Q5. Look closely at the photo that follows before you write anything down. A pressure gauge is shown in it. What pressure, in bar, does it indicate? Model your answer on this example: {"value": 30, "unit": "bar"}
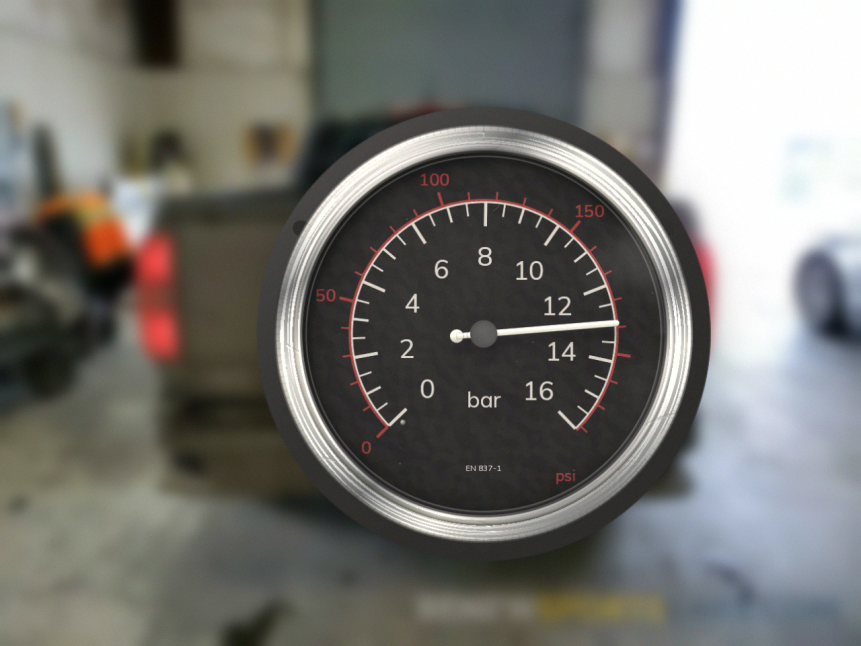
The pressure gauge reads {"value": 13, "unit": "bar"}
